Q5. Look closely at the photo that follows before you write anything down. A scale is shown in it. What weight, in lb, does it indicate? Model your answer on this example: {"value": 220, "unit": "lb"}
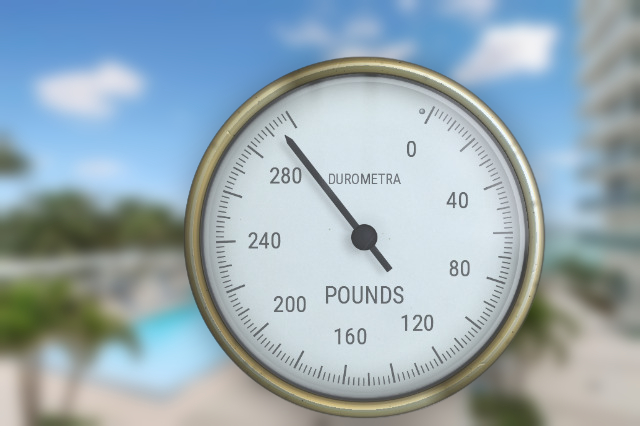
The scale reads {"value": 294, "unit": "lb"}
